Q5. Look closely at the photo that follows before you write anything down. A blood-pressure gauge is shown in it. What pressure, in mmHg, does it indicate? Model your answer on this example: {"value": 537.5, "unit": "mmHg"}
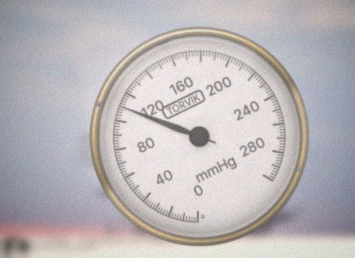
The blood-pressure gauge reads {"value": 110, "unit": "mmHg"}
